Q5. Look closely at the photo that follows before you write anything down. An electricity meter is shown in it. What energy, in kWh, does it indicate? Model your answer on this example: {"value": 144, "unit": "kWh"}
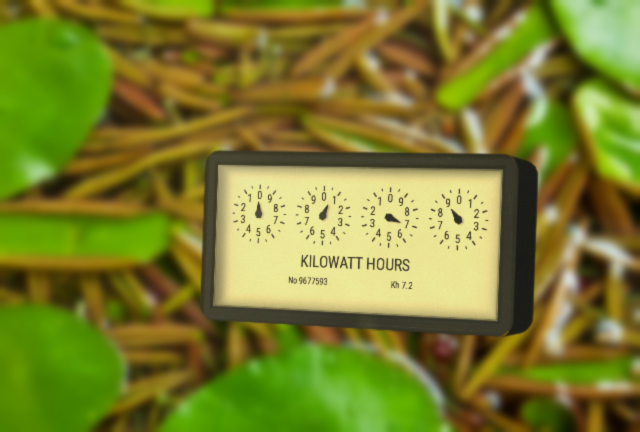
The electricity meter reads {"value": 69, "unit": "kWh"}
